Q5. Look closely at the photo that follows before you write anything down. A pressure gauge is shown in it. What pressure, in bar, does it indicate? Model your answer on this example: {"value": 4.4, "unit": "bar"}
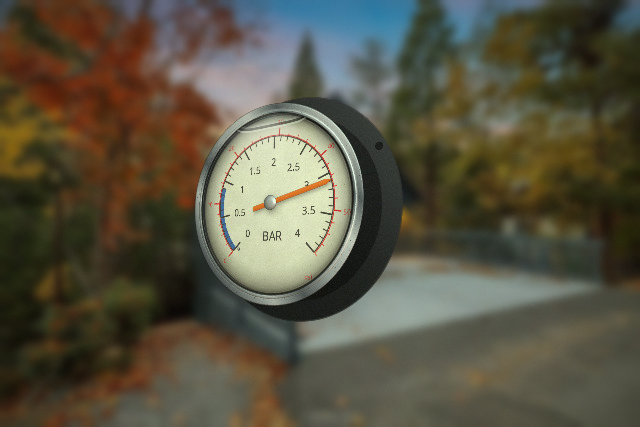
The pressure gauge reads {"value": 3.1, "unit": "bar"}
